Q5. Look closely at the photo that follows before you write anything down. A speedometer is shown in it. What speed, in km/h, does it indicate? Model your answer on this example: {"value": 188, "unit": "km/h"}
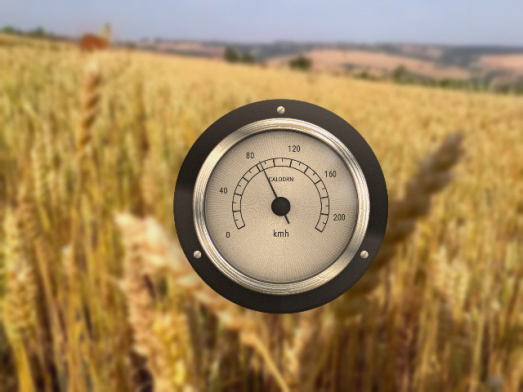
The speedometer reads {"value": 85, "unit": "km/h"}
